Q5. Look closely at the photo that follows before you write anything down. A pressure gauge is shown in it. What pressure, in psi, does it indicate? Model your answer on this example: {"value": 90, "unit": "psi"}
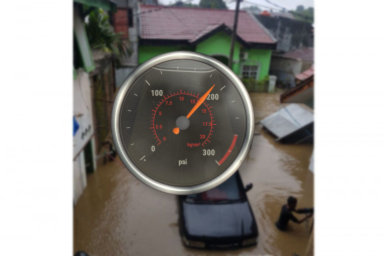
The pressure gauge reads {"value": 190, "unit": "psi"}
